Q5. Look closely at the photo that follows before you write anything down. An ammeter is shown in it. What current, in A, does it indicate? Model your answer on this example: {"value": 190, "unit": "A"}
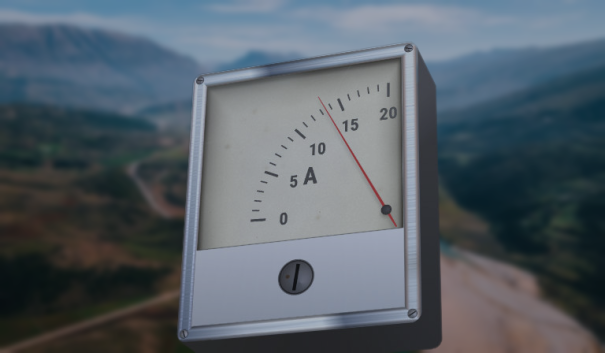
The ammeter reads {"value": 13.5, "unit": "A"}
